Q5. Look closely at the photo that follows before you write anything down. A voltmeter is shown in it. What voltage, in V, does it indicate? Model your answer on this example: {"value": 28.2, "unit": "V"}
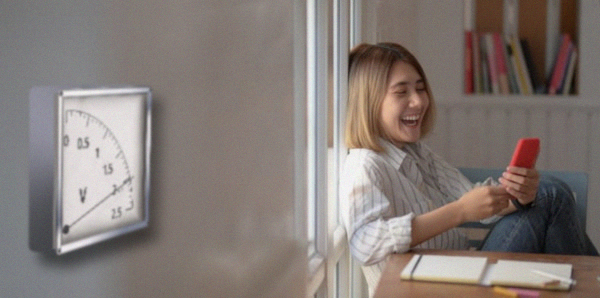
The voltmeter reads {"value": 2, "unit": "V"}
